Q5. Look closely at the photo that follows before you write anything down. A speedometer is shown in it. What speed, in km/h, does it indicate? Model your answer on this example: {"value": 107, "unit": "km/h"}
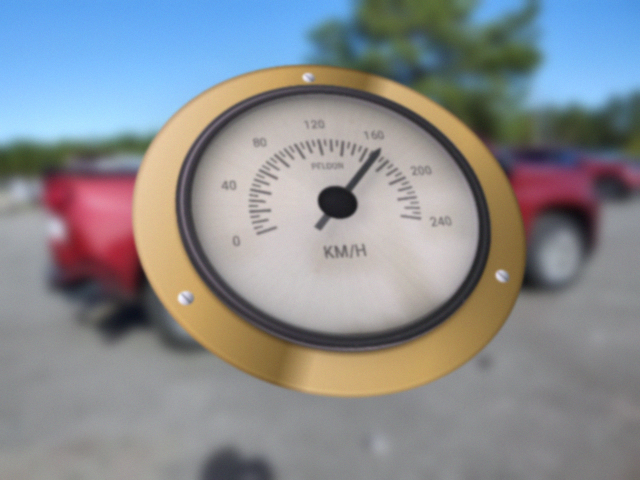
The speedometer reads {"value": 170, "unit": "km/h"}
